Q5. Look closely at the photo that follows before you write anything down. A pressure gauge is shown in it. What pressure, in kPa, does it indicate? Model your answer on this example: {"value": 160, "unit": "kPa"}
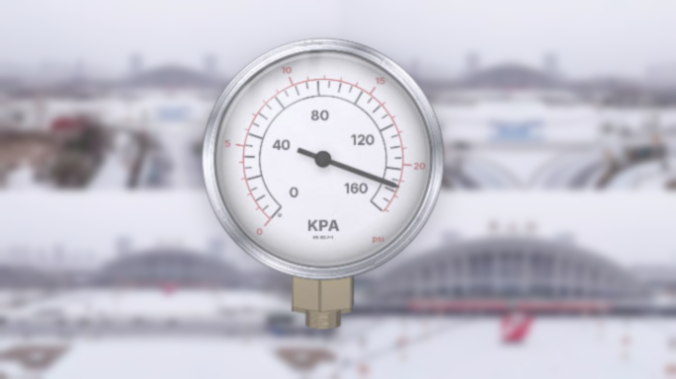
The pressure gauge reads {"value": 147.5, "unit": "kPa"}
